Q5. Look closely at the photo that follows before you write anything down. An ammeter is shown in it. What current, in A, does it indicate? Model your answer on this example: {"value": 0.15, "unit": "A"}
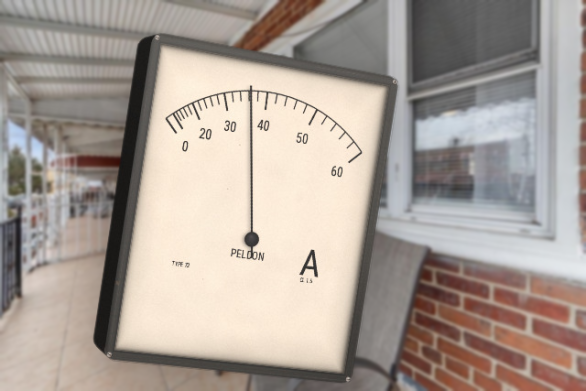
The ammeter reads {"value": 36, "unit": "A"}
